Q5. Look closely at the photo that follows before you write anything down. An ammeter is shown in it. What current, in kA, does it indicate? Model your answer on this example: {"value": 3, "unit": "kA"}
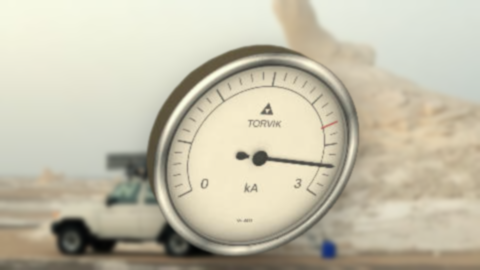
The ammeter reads {"value": 2.7, "unit": "kA"}
